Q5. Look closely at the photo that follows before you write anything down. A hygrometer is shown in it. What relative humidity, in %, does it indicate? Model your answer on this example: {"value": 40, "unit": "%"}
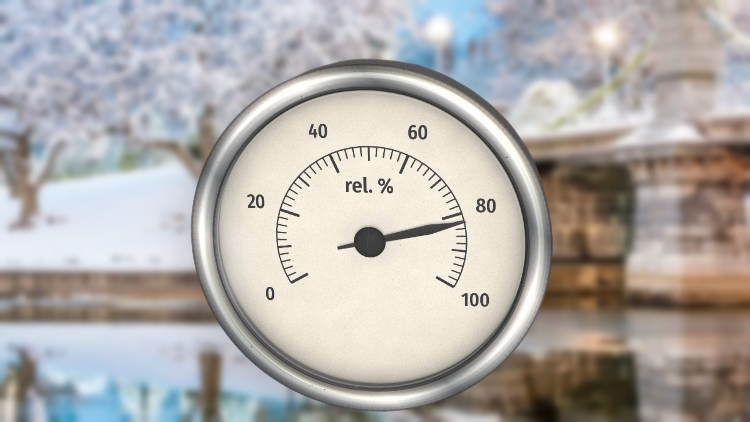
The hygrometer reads {"value": 82, "unit": "%"}
